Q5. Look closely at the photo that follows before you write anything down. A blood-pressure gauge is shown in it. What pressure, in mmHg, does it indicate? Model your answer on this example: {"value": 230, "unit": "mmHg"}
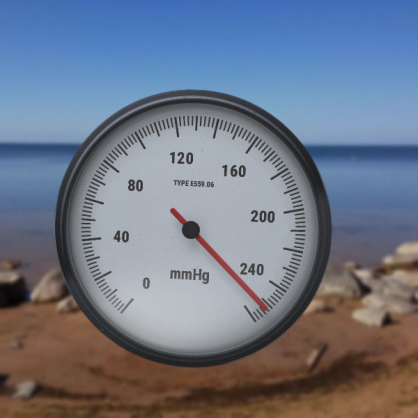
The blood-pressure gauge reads {"value": 252, "unit": "mmHg"}
